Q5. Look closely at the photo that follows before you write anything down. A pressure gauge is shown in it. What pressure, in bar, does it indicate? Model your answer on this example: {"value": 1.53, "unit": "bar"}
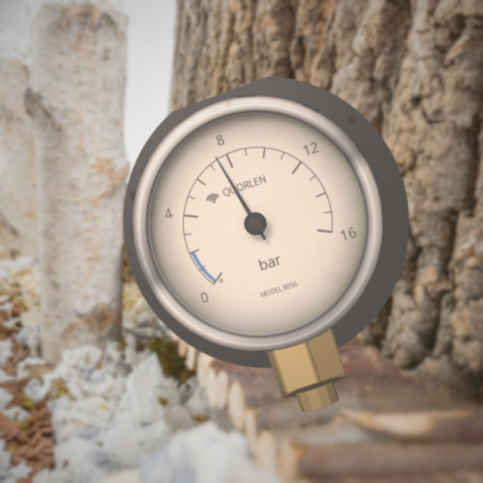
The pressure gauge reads {"value": 7.5, "unit": "bar"}
